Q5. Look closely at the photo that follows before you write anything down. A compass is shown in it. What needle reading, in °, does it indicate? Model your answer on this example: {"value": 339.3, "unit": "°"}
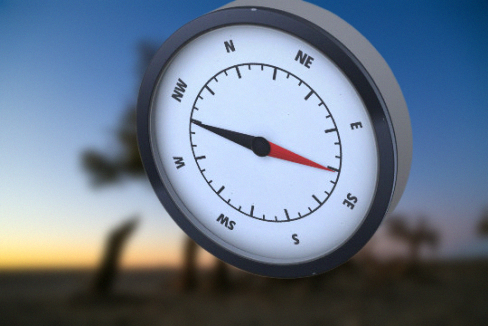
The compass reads {"value": 120, "unit": "°"}
